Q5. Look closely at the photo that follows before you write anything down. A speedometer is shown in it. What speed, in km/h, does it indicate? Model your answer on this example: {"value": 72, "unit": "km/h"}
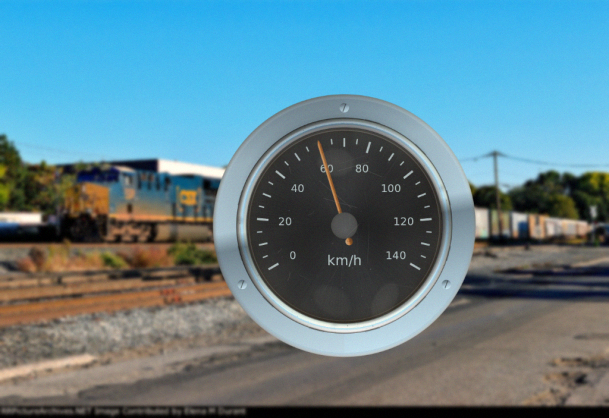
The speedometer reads {"value": 60, "unit": "km/h"}
